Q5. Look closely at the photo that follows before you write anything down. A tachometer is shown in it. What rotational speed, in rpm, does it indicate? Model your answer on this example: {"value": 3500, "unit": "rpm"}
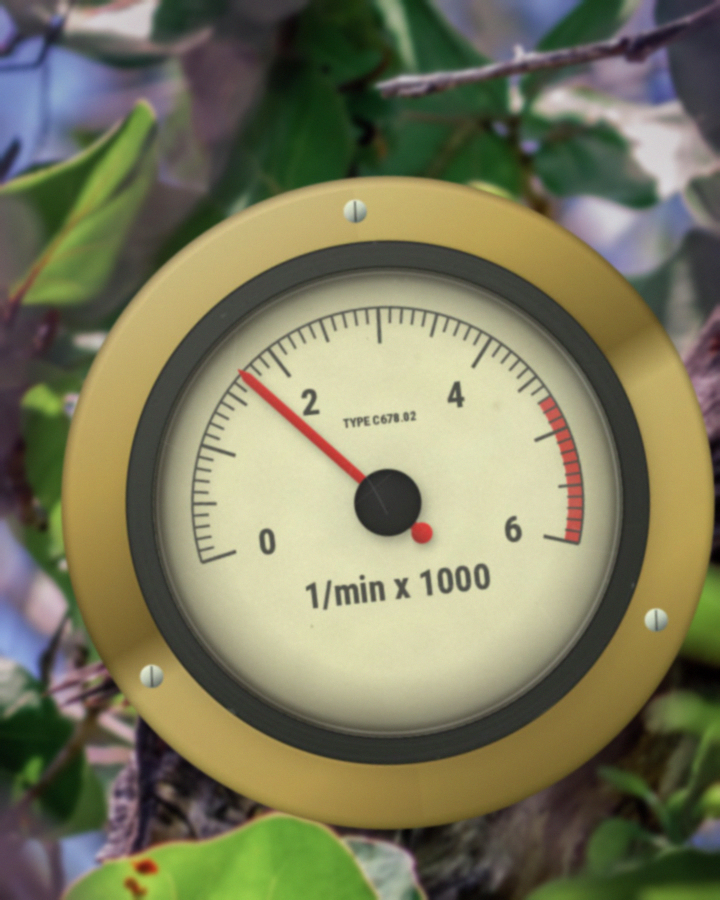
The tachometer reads {"value": 1700, "unit": "rpm"}
